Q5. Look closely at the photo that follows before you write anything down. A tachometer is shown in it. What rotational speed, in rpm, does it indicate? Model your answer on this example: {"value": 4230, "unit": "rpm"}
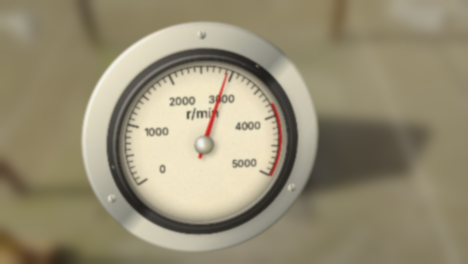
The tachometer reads {"value": 2900, "unit": "rpm"}
